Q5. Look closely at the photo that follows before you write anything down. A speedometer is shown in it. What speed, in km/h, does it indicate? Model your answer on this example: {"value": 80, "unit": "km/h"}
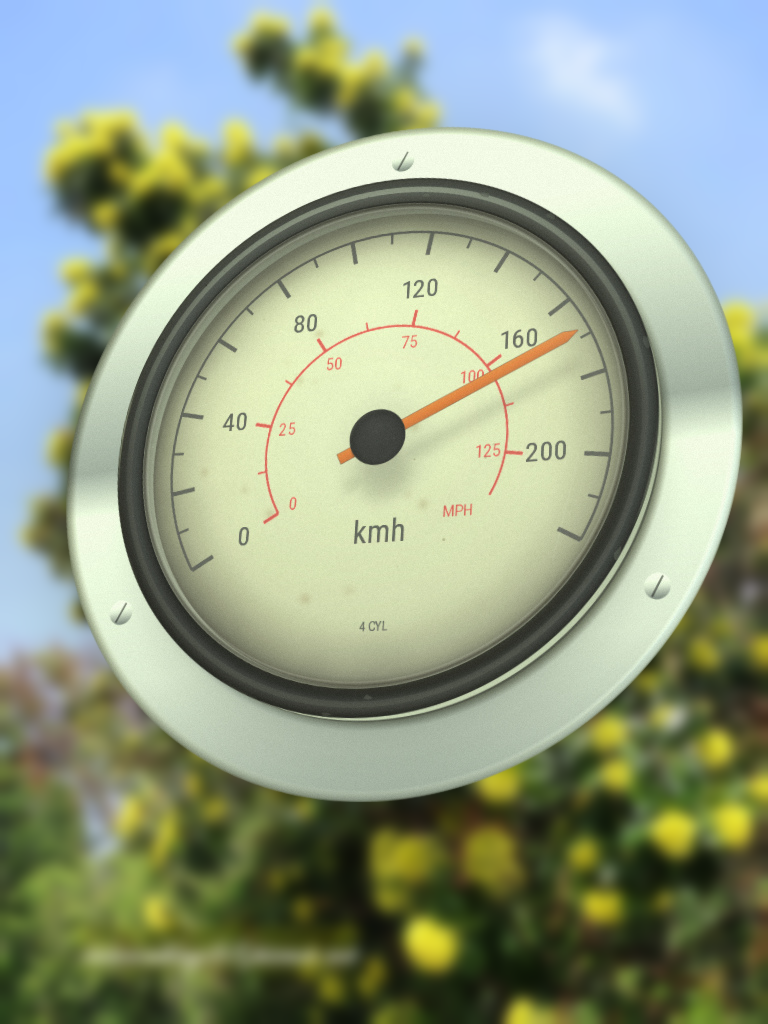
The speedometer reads {"value": 170, "unit": "km/h"}
